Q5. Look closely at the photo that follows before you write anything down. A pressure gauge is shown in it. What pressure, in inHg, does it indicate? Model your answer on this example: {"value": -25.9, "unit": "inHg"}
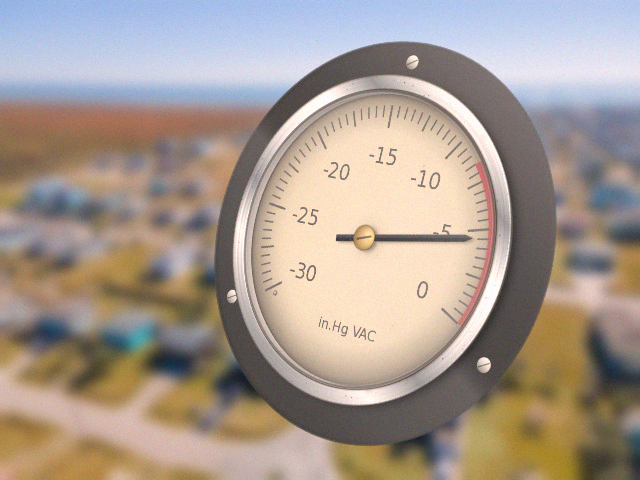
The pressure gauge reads {"value": -4.5, "unit": "inHg"}
